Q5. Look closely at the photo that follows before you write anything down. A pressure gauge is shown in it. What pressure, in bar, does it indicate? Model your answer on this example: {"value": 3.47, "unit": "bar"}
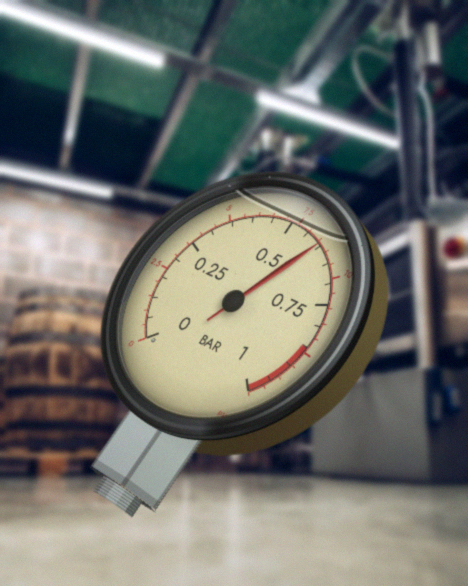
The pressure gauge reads {"value": 0.6, "unit": "bar"}
